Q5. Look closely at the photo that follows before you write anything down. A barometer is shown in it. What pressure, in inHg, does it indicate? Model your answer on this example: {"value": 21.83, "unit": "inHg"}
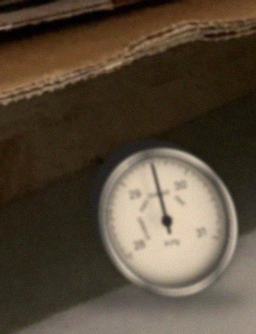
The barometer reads {"value": 29.5, "unit": "inHg"}
